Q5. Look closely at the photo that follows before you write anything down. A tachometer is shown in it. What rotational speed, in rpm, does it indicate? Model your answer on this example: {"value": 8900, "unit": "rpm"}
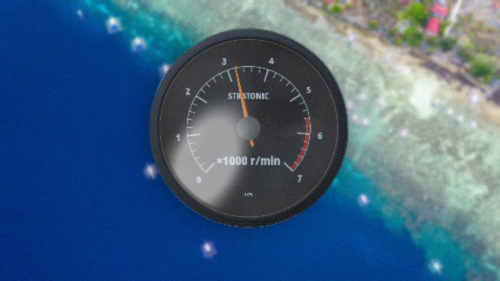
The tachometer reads {"value": 3200, "unit": "rpm"}
